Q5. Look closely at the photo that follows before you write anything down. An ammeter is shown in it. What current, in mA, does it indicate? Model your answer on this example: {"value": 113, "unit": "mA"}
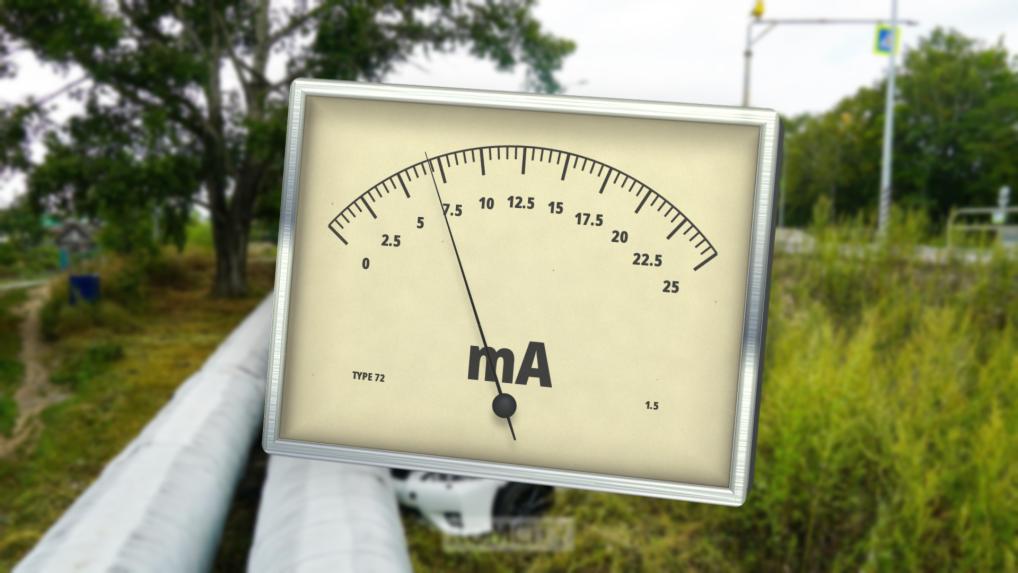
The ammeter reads {"value": 7, "unit": "mA"}
